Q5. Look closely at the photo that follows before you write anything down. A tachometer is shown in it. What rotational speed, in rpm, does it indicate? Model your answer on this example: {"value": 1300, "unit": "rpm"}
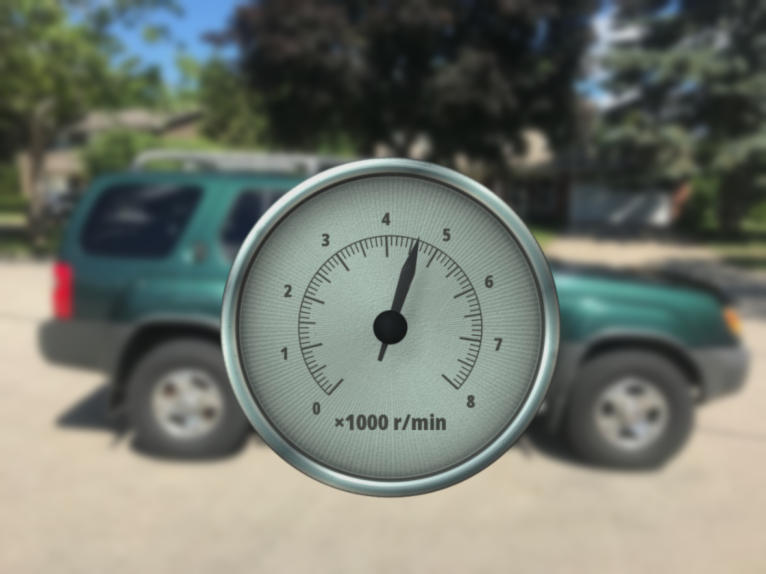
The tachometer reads {"value": 4600, "unit": "rpm"}
